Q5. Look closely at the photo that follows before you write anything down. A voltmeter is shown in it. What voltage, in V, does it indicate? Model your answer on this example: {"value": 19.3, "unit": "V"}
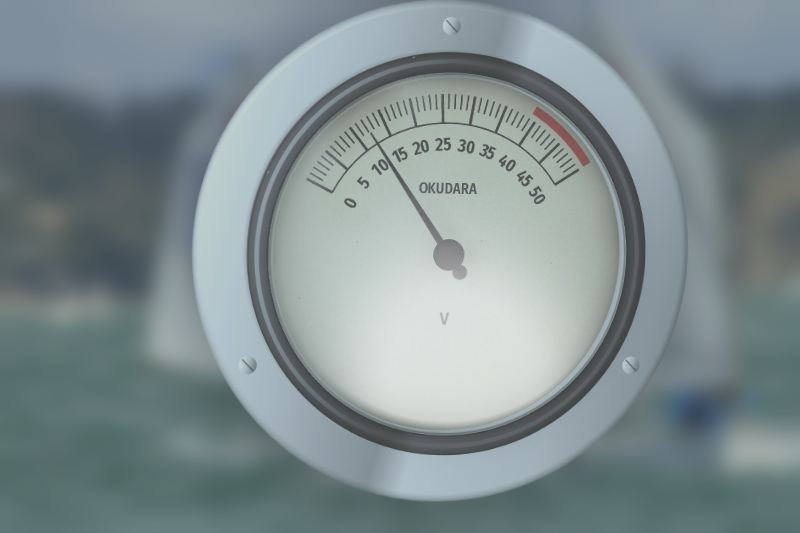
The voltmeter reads {"value": 12, "unit": "V"}
